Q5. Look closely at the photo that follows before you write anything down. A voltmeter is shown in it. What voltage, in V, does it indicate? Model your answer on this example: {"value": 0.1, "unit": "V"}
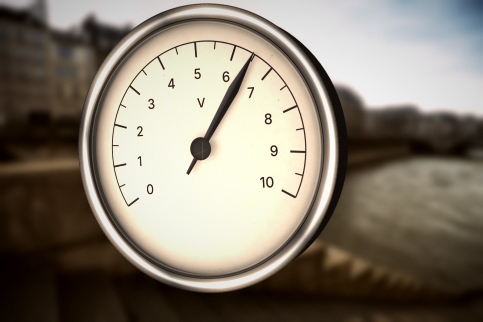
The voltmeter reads {"value": 6.5, "unit": "V"}
